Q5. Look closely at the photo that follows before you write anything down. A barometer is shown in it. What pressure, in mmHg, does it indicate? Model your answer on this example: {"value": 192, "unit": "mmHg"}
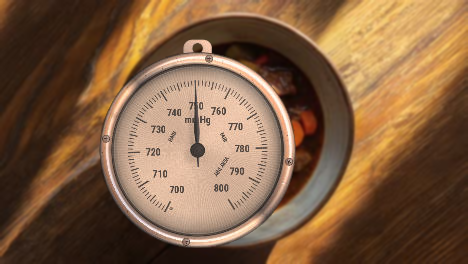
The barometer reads {"value": 750, "unit": "mmHg"}
